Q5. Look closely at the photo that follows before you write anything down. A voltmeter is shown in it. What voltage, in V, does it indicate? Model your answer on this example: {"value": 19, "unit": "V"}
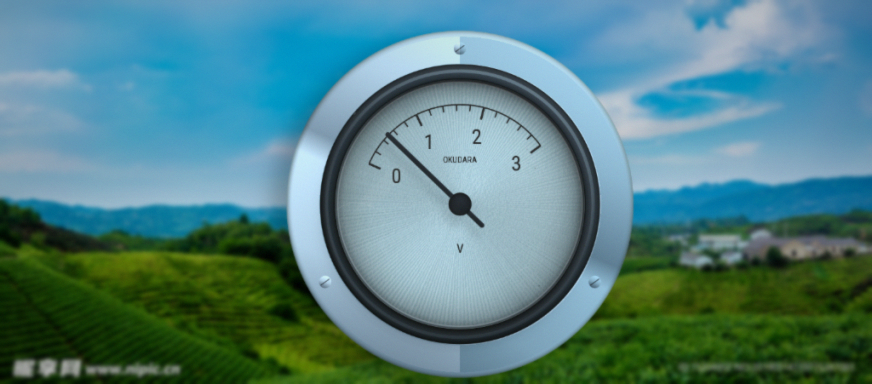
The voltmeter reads {"value": 0.5, "unit": "V"}
